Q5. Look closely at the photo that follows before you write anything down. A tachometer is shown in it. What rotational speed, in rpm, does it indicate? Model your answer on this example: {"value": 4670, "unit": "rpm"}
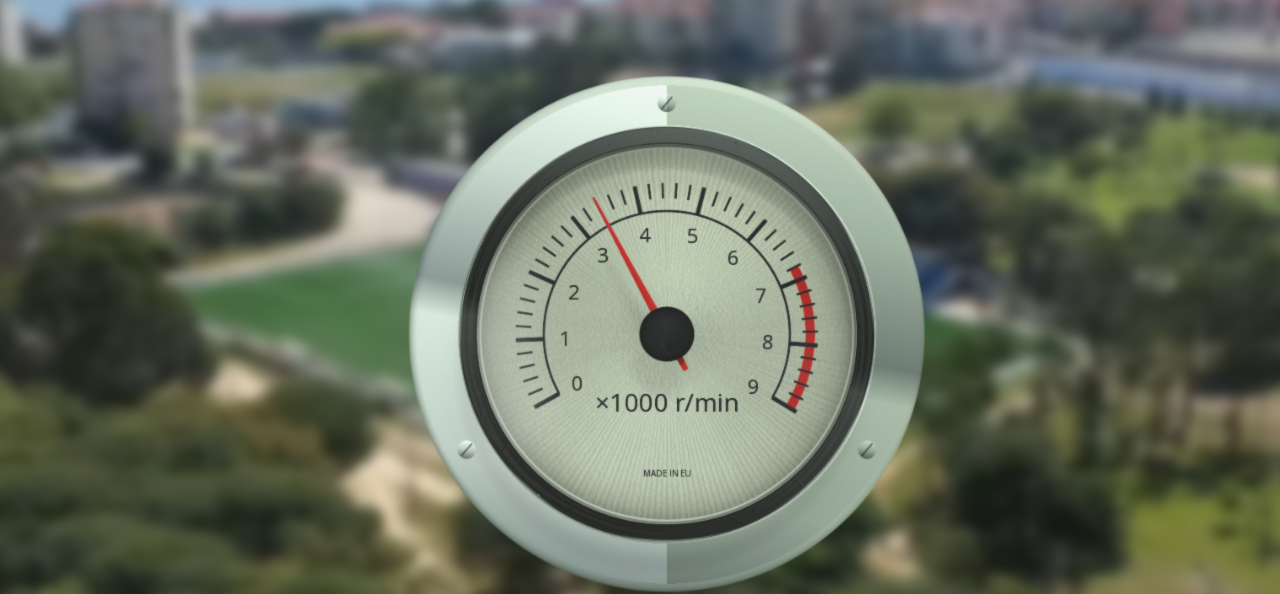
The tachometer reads {"value": 3400, "unit": "rpm"}
